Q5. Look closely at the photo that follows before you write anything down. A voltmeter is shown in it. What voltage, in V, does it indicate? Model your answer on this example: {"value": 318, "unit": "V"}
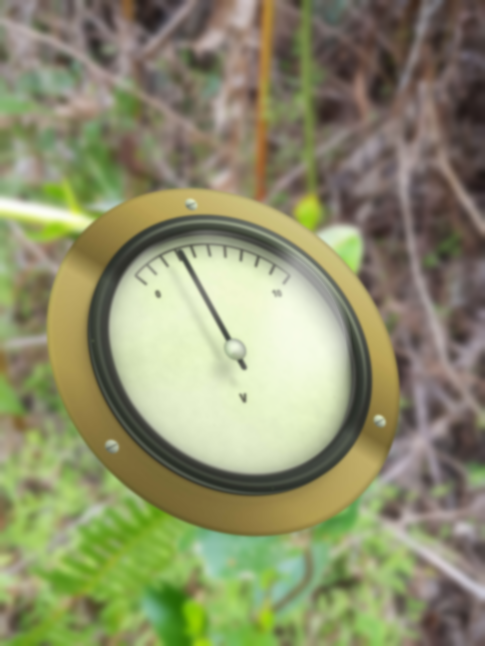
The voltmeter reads {"value": 3, "unit": "V"}
